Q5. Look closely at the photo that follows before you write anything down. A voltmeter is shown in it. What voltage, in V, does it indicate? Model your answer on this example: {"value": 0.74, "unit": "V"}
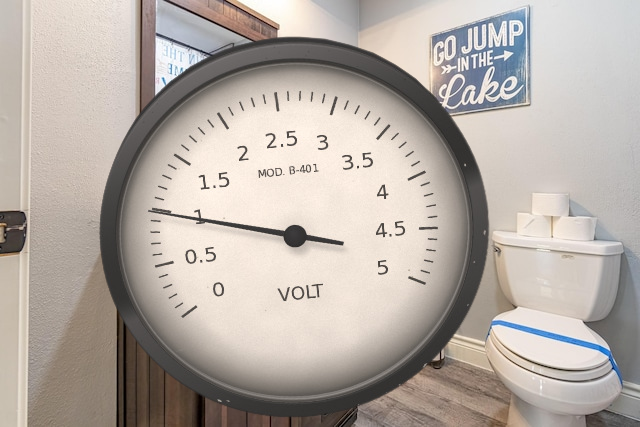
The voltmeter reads {"value": 1, "unit": "V"}
